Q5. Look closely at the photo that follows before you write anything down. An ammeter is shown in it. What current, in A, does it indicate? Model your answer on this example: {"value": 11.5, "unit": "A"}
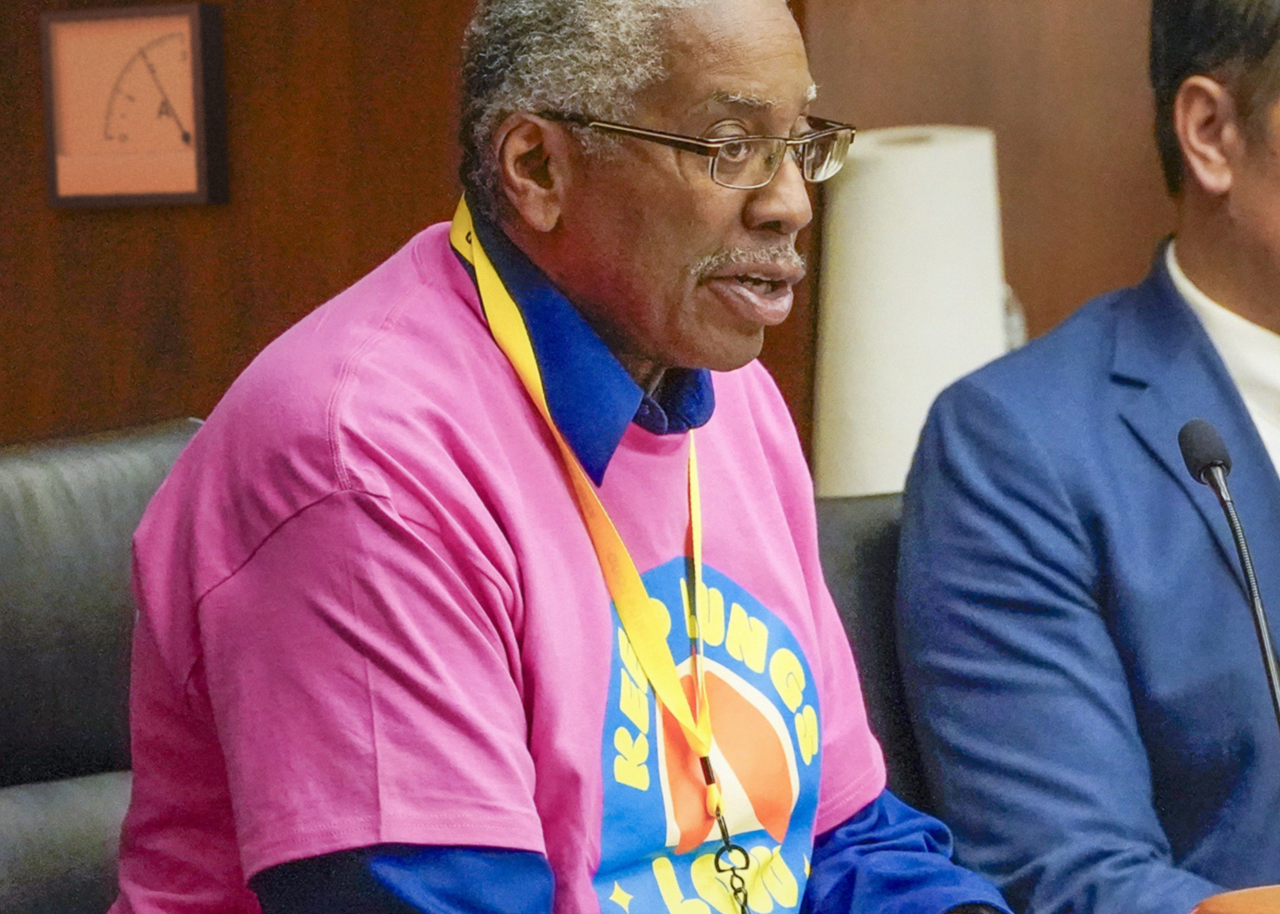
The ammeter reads {"value": 2, "unit": "A"}
